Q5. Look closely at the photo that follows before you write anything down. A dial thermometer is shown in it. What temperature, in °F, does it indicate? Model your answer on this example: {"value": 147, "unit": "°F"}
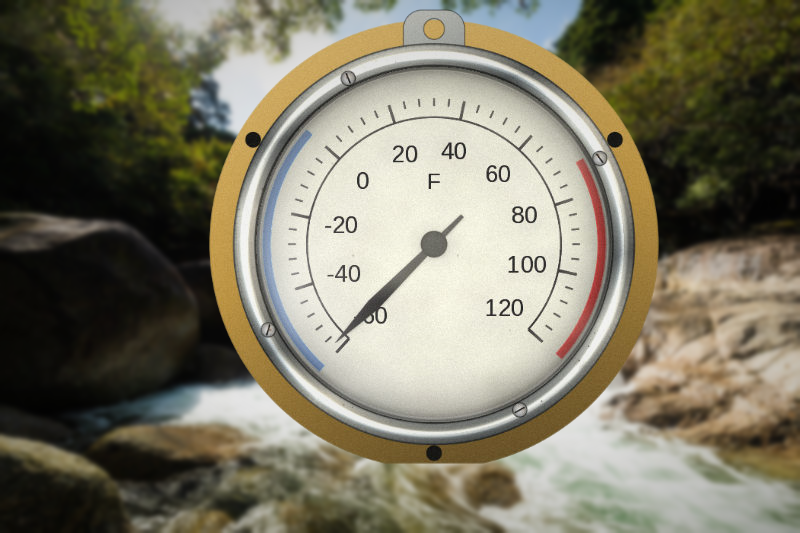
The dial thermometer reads {"value": -58, "unit": "°F"}
